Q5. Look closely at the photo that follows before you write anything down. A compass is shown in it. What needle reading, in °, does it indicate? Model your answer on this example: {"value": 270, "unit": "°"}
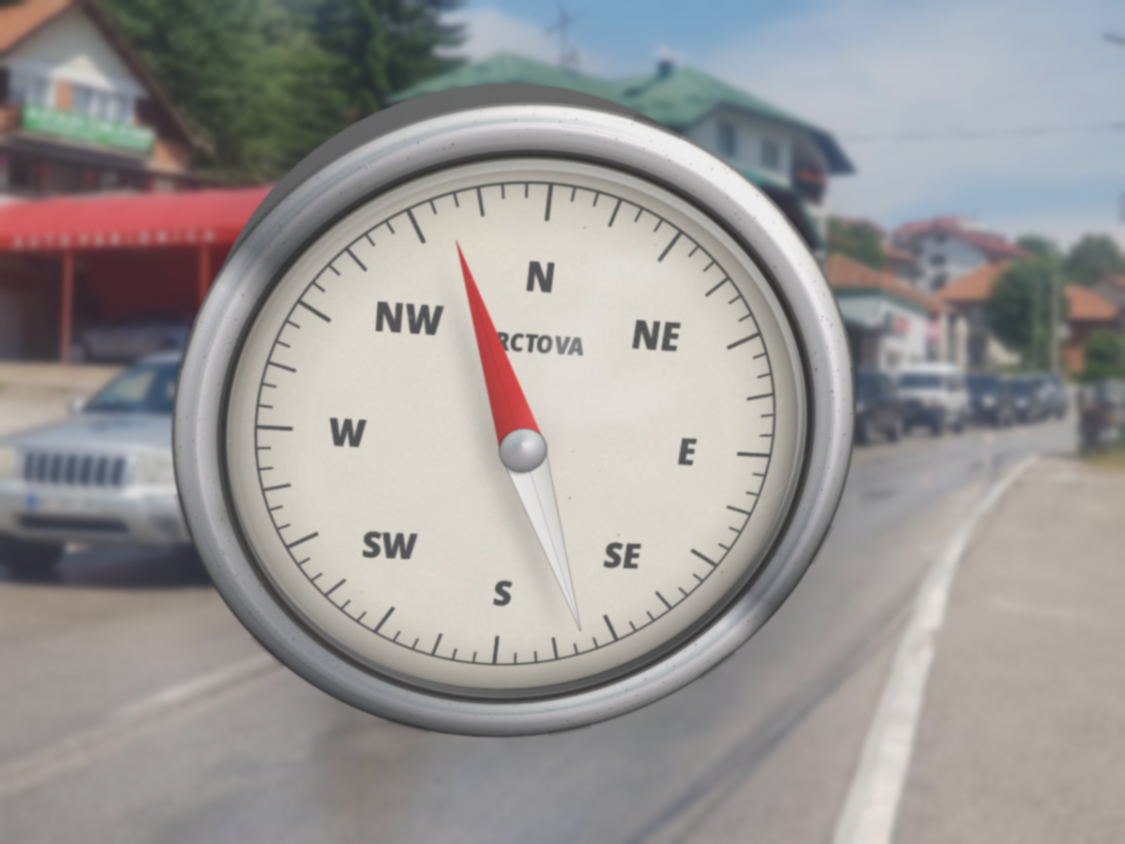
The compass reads {"value": 337.5, "unit": "°"}
